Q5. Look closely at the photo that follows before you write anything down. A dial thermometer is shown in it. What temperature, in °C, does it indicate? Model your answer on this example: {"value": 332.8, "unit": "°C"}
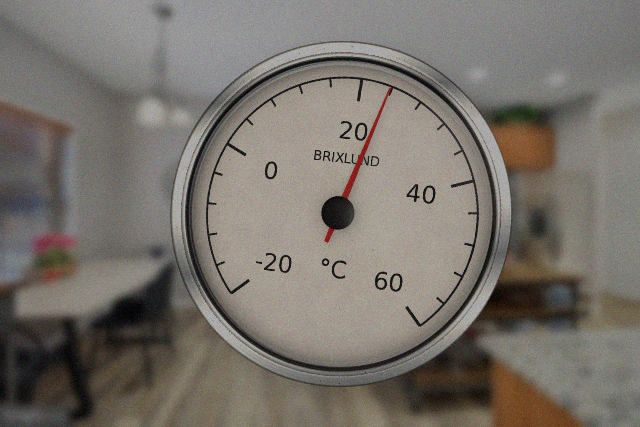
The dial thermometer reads {"value": 24, "unit": "°C"}
